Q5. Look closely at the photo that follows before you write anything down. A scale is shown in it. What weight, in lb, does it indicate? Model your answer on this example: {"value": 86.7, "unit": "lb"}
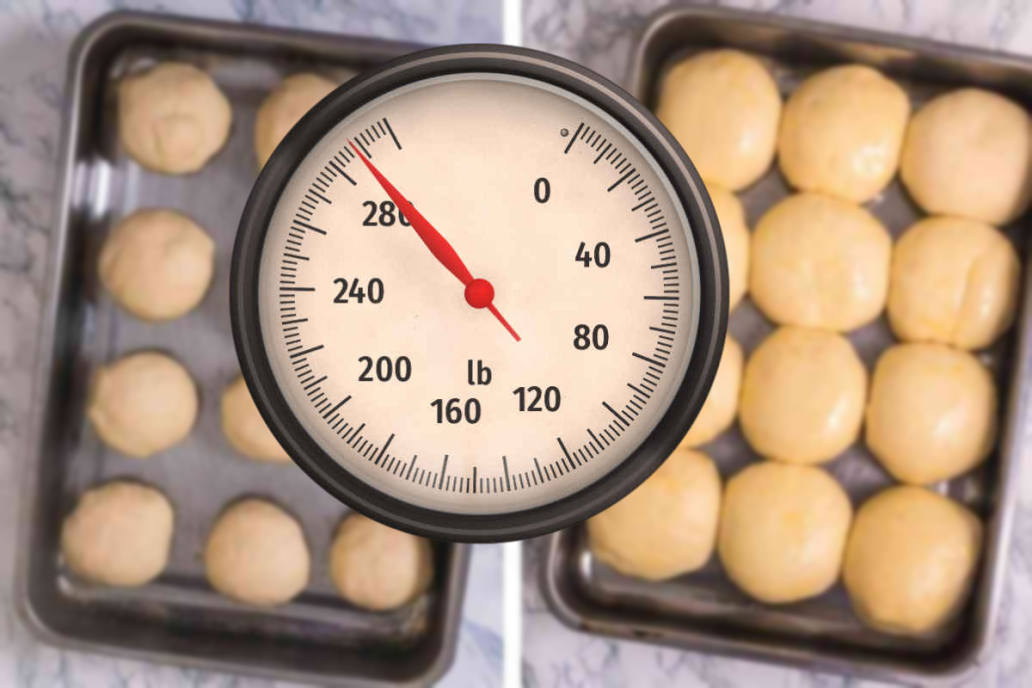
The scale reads {"value": 288, "unit": "lb"}
